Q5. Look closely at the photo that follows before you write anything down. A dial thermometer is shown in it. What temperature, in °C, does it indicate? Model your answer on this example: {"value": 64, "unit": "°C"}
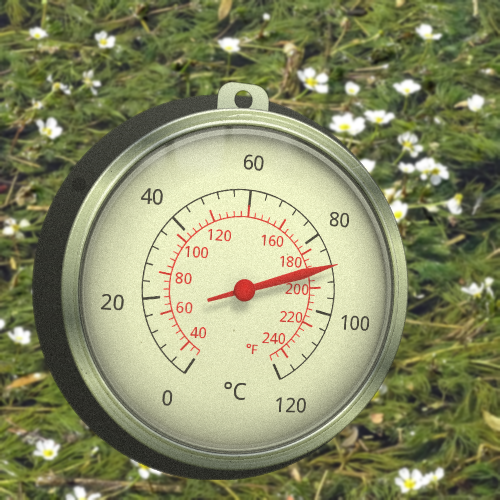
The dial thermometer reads {"value": 88, "unit": "°C"}
